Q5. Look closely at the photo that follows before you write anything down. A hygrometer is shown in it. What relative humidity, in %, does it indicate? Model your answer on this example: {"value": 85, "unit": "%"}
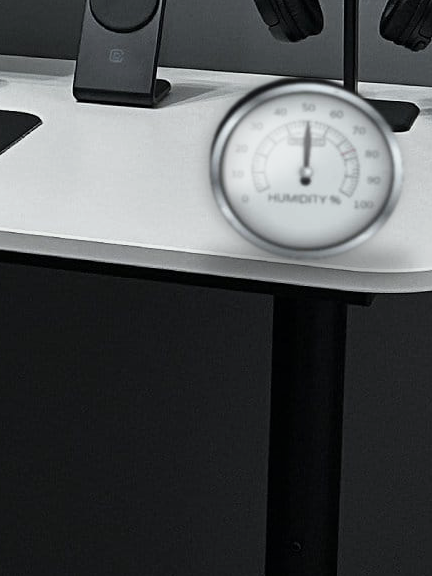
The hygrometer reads {"value": 50, "unit": "%"}
